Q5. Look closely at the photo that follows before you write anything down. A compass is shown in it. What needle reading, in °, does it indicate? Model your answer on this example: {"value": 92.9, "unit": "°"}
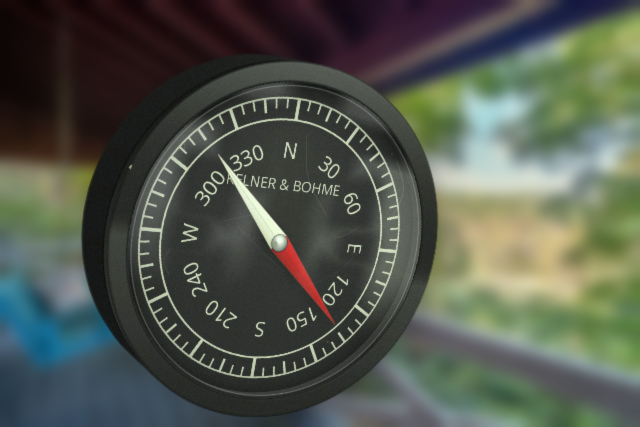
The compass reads {"value": 135, "unit": "°"}
